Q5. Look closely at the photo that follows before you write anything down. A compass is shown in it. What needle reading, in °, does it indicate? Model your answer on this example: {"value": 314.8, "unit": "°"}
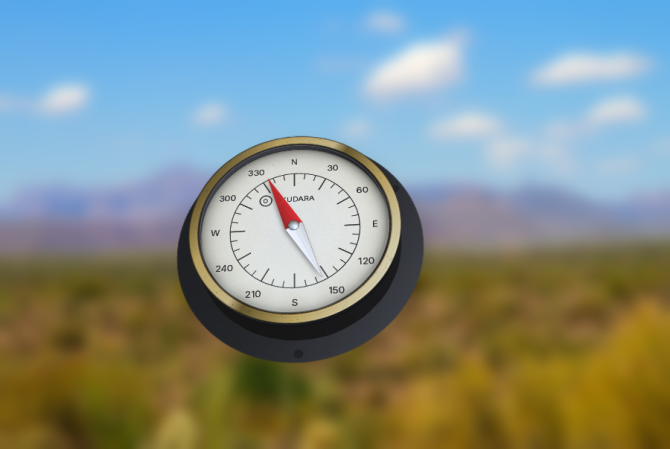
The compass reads {"value": 335, "unit": "°"}
